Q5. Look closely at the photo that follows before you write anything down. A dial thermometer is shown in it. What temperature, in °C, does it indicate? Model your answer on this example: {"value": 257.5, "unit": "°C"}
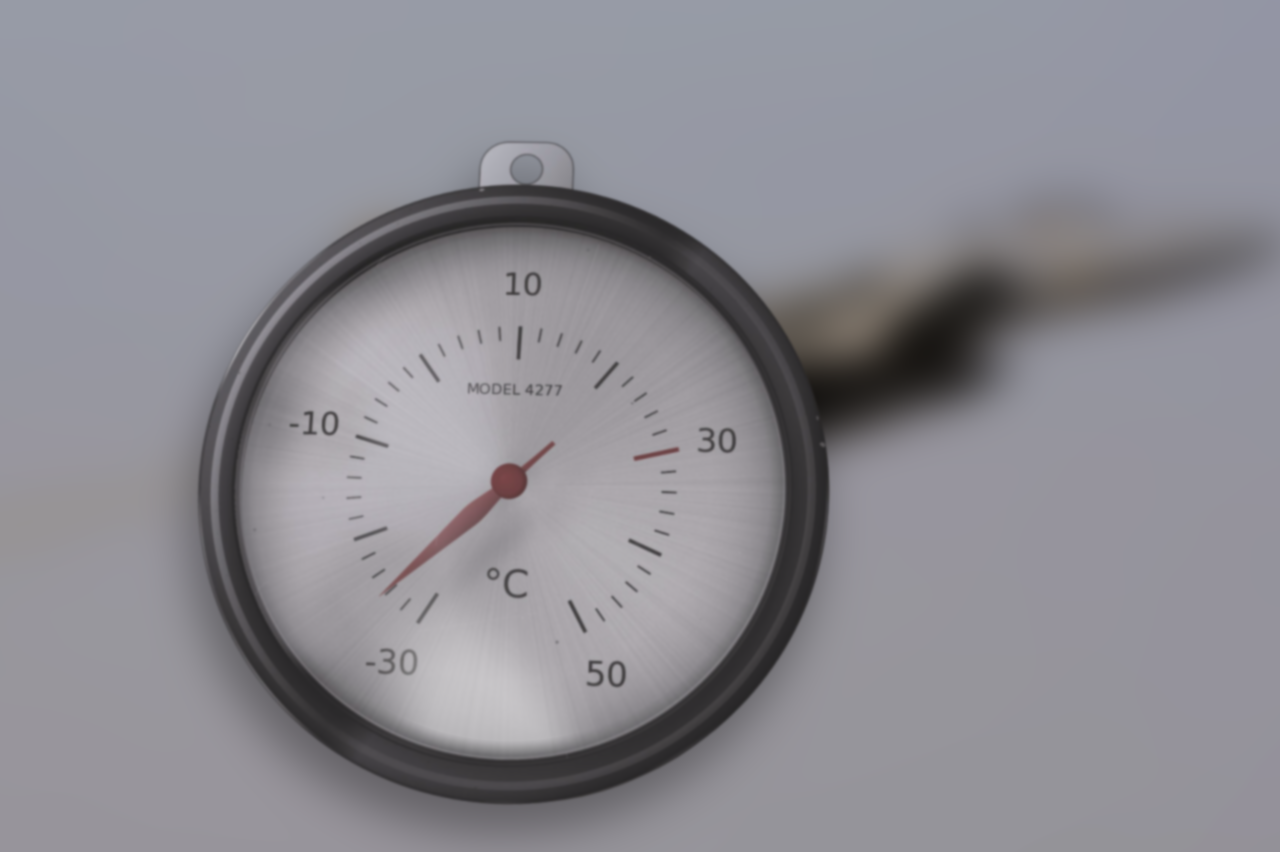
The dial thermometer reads {"value": -26, "unit": "°C"}
